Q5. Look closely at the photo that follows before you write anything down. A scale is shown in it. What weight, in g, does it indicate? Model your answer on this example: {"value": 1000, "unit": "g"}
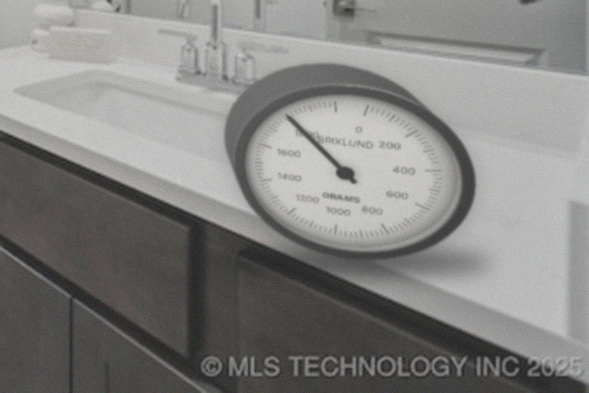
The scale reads {"value": 1800, "unit": "g"}
